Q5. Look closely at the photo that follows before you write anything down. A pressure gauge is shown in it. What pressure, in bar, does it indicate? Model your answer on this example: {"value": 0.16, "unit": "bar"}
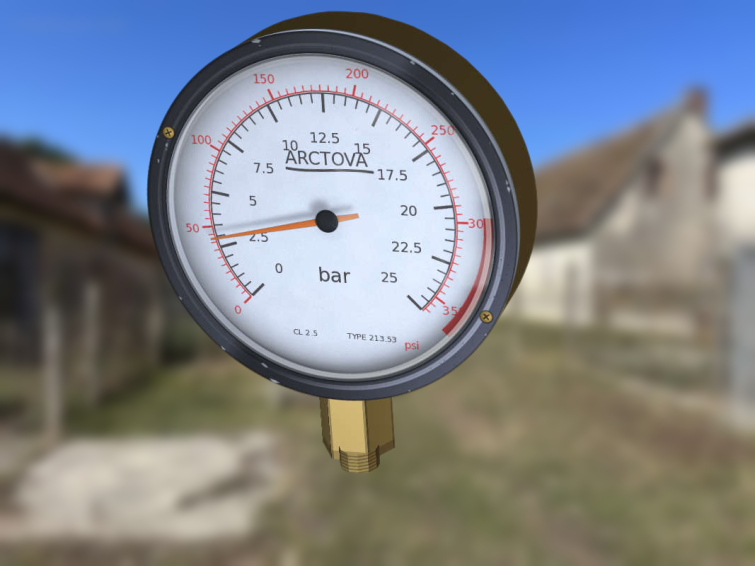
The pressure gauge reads {"value": 3, "unit": "bar"}
